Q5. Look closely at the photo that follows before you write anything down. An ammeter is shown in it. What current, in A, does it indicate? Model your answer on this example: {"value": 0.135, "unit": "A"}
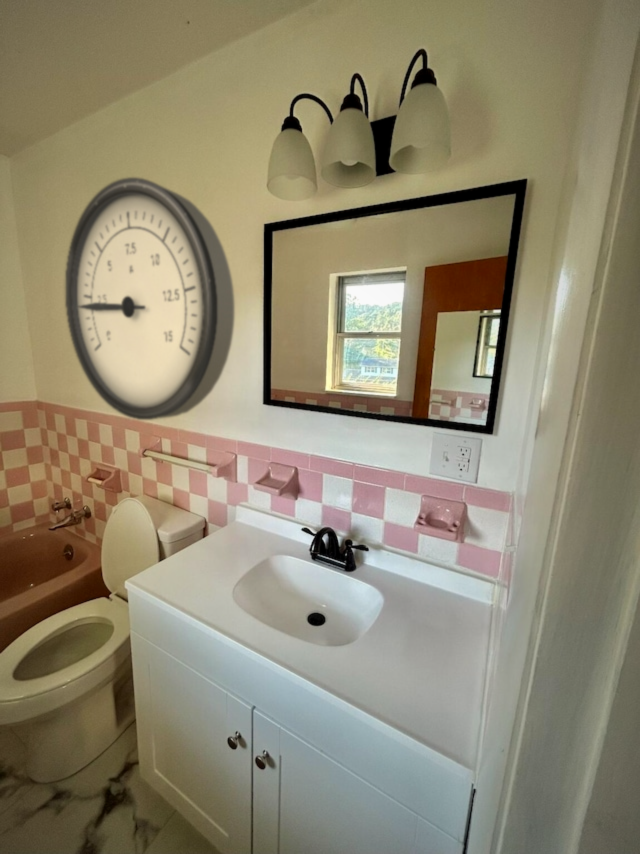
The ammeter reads {"value": 2, "unit": "A"}
